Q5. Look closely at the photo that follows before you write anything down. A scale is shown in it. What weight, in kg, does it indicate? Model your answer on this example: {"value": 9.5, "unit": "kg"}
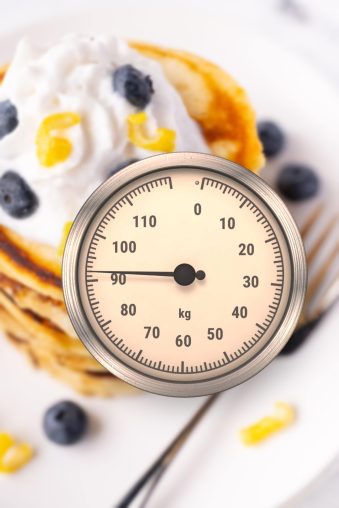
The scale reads {"value": 92, "unit": "kg"}
